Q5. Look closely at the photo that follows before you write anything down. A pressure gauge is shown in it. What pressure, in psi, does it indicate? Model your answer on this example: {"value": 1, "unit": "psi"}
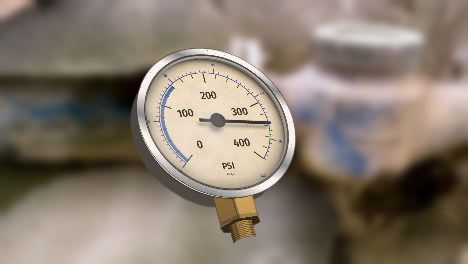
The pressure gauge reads {"value": 340, "unit": "psi"}
